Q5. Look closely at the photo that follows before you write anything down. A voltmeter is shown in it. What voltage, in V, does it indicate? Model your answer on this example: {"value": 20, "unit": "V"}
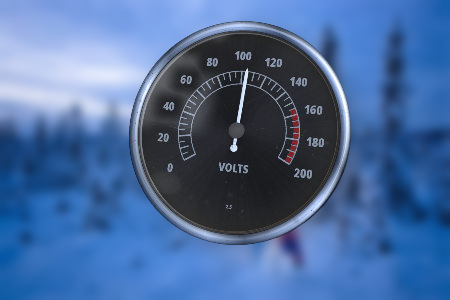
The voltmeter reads {"value": 105, "unit": "V"}
